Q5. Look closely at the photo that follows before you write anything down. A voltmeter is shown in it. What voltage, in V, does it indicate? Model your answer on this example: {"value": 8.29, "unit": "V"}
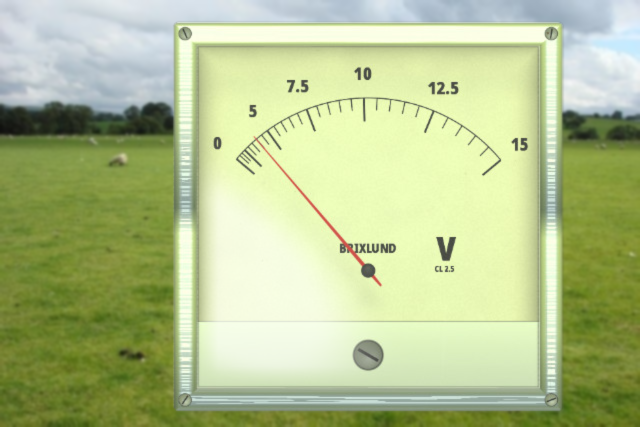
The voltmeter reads {"value": 4, "unit": "V"}
